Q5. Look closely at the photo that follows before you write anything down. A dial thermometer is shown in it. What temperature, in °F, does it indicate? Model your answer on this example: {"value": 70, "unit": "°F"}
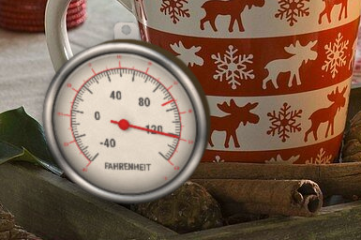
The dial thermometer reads {"value": 120, "unit": "°F"}
